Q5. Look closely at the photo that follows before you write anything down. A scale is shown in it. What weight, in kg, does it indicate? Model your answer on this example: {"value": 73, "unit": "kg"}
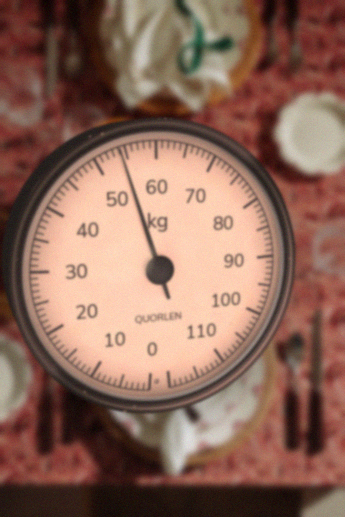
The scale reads {"value": 54, "unit": "kg"}
